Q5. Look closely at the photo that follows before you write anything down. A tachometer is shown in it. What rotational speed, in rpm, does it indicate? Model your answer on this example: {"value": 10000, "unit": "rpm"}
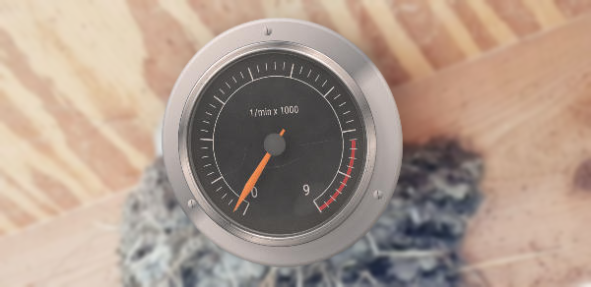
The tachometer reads {"value": 200, "unit": "rpm"}
